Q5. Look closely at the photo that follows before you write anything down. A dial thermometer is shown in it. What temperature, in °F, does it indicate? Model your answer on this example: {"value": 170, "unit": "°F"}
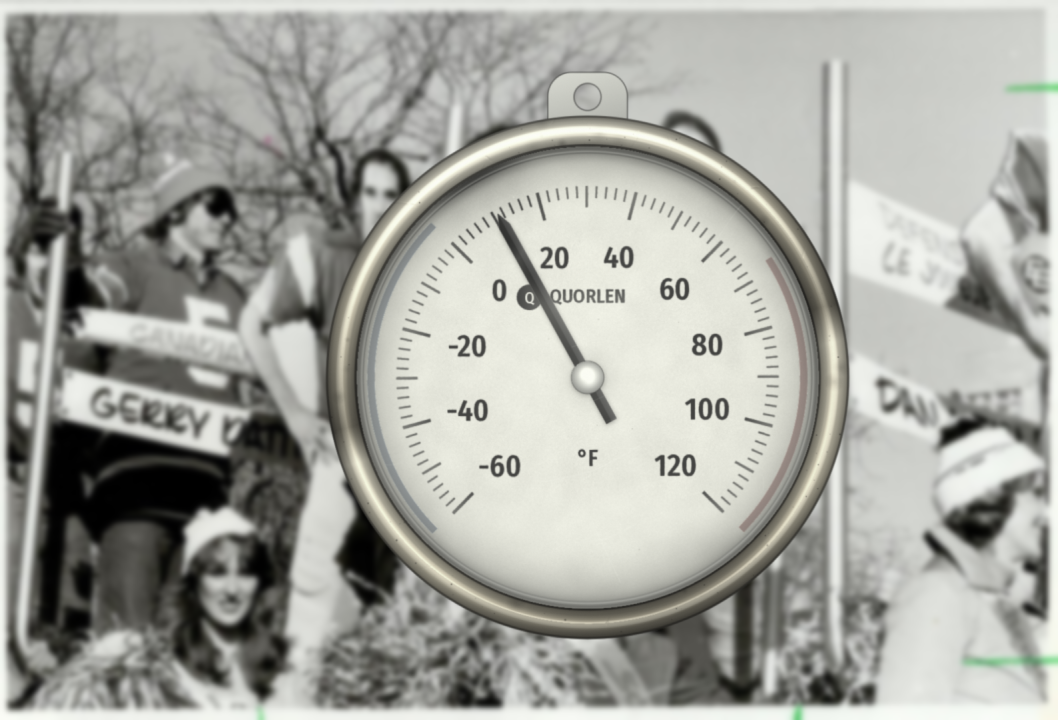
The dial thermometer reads {"value": 11, "unit": "°F"}
